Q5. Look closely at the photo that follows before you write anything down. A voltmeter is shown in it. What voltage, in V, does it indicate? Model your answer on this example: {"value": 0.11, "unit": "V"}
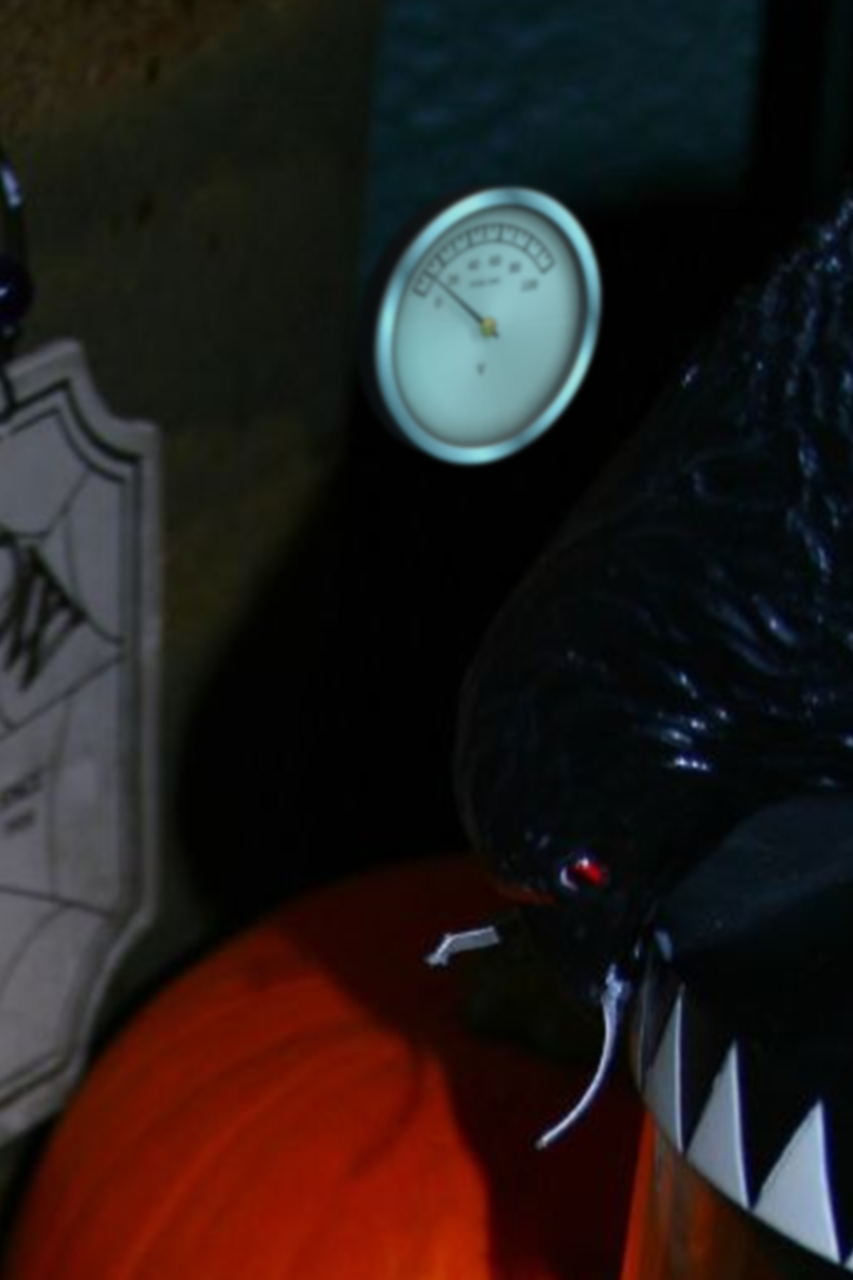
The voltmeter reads {"value": 10, "unit": "V"}
